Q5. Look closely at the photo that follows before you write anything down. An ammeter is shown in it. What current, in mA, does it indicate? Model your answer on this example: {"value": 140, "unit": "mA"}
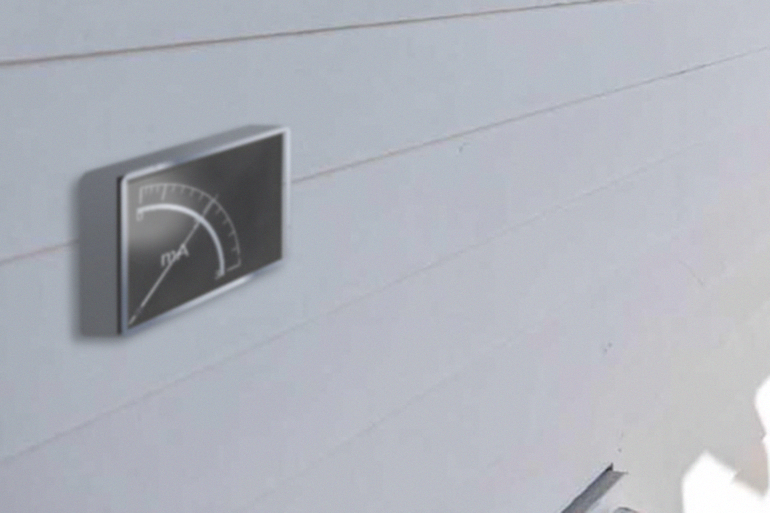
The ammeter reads {"value": 2, "unit": "mA"}
